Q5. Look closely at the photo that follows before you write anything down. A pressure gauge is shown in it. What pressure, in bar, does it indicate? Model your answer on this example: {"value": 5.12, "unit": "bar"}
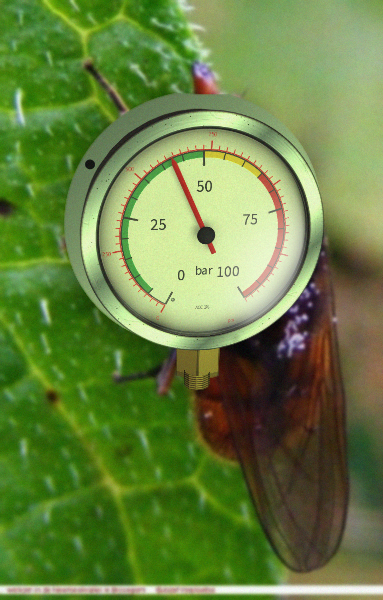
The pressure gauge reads {"value": 42.5, "unit": "bar"}
